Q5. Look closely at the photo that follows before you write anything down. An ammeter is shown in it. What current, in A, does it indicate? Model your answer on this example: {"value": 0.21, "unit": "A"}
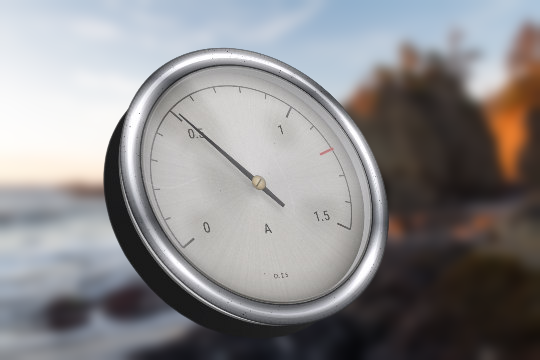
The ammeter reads {"value": 0.5, "unit": "A"}
